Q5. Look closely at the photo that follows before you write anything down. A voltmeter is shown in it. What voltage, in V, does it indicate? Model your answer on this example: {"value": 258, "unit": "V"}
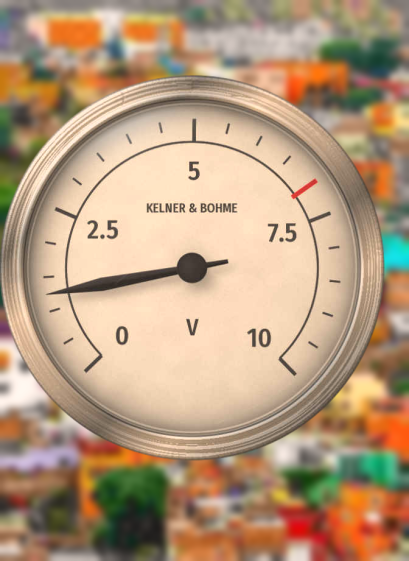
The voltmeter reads {"value": 1.25, "unit": "V"}
